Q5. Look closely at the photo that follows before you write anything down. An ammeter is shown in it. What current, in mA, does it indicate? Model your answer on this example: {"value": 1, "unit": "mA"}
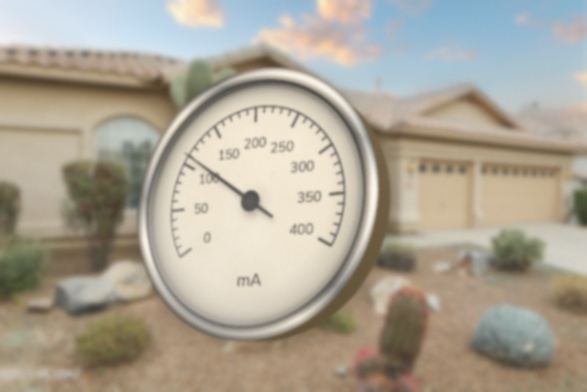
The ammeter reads {"value": 110, "unit": "mA"}
